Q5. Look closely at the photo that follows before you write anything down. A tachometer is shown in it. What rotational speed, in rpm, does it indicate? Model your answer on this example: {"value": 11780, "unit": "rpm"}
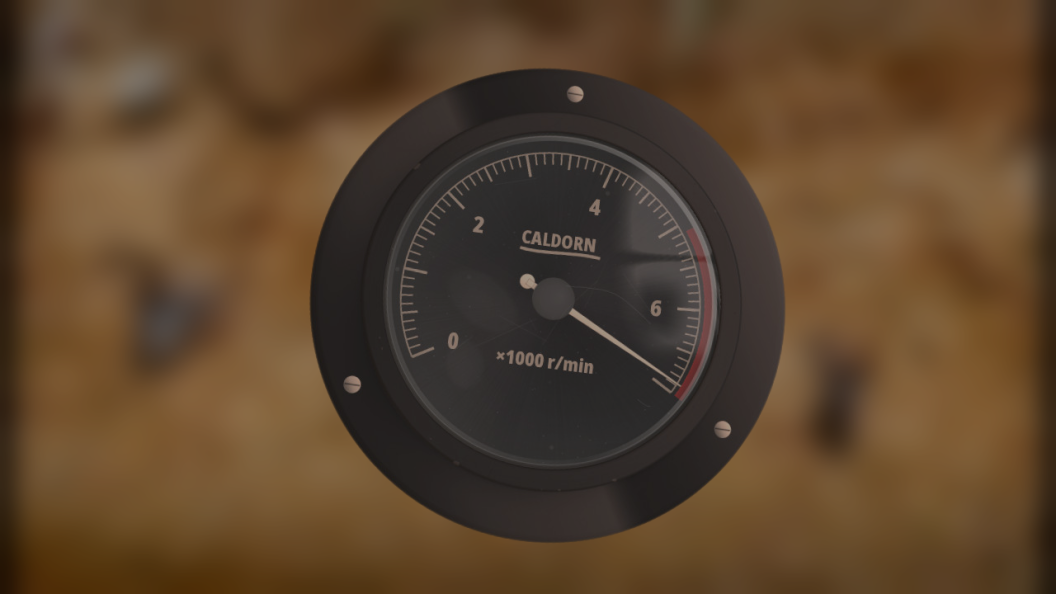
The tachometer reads {"value": 6900, "unit": "rpm"}
